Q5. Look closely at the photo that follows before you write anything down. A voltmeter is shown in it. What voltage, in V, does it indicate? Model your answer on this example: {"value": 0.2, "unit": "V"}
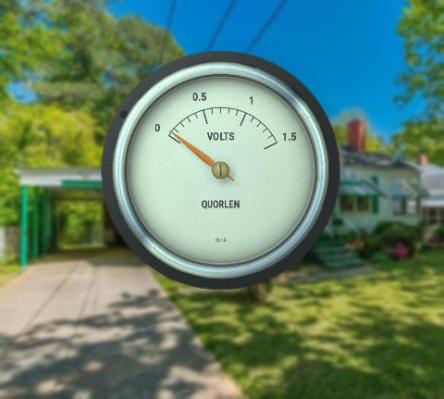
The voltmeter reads {"value": 0.05, "unit": "V"}
